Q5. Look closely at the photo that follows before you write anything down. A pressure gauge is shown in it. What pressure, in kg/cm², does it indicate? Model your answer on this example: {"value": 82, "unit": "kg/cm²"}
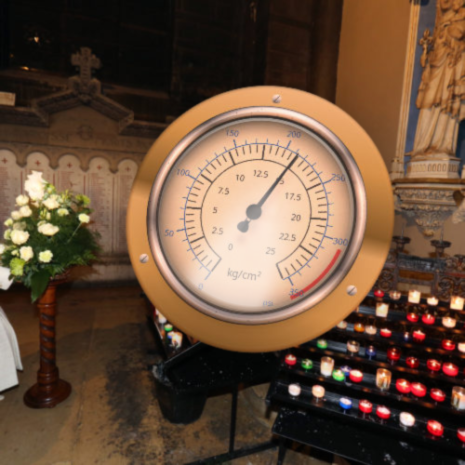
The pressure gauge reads {"value": 15, "unit": "kg/cm²"}
